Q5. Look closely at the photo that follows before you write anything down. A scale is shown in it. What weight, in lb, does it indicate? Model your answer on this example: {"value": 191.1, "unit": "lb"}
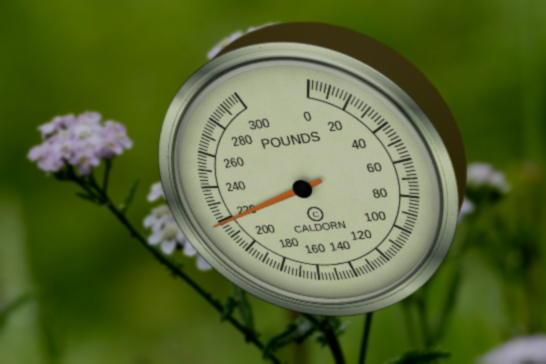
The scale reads {"value": 220, "unit": "lb"}
